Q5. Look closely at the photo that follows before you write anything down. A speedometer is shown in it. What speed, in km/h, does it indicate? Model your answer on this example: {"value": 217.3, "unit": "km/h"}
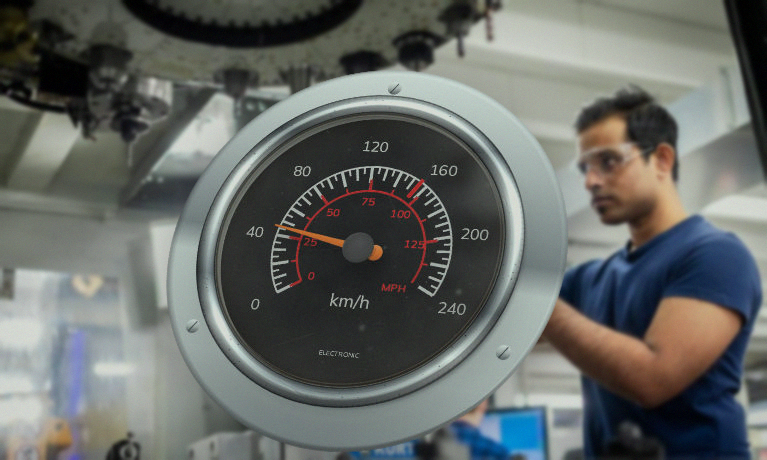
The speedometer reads {"value": 45, "unit": "km/h"}
